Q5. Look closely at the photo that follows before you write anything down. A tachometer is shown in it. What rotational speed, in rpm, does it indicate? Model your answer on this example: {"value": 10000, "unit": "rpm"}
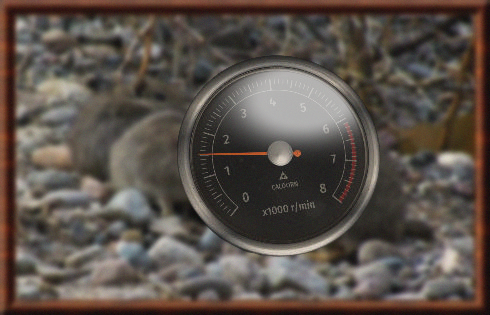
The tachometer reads {"value": 1500, "unit": "rpm"}
